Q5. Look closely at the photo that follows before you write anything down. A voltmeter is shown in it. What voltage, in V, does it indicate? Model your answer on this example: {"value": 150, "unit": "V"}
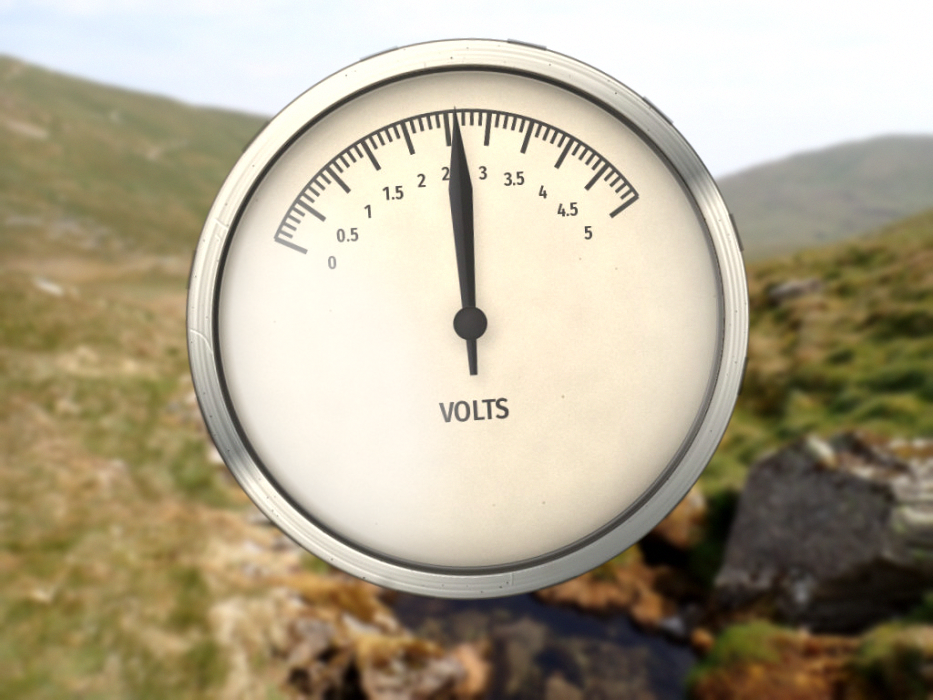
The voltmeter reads {"value": 2.6, "unit": "V"}
